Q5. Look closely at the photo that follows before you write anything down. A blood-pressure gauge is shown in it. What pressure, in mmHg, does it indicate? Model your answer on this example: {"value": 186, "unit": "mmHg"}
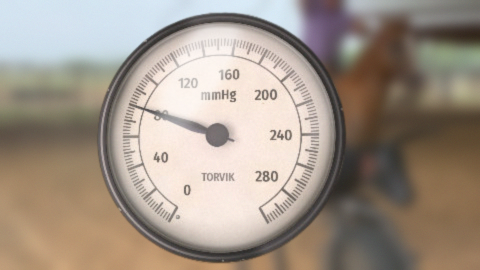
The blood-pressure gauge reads {"value": 80, "unit": "mmHg"}
